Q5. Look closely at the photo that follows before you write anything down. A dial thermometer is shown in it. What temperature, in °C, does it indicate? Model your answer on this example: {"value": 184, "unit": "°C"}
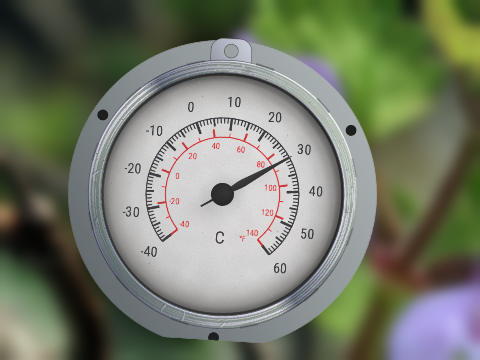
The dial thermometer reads {"value": 30, "unit": "°C"}
